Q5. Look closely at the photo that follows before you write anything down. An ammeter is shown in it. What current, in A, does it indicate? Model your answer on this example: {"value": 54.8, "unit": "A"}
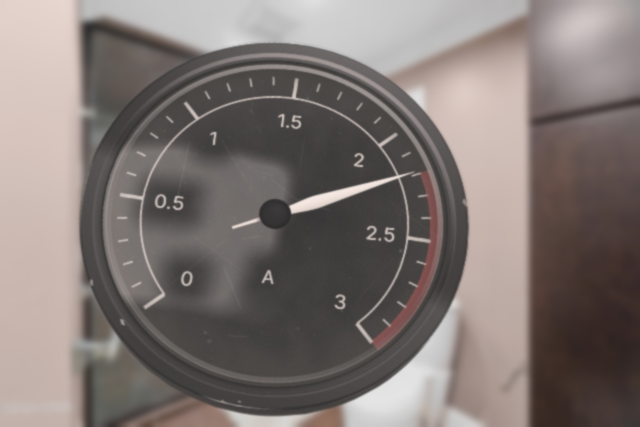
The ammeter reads {"value": 2.2, "unit": "A"}
